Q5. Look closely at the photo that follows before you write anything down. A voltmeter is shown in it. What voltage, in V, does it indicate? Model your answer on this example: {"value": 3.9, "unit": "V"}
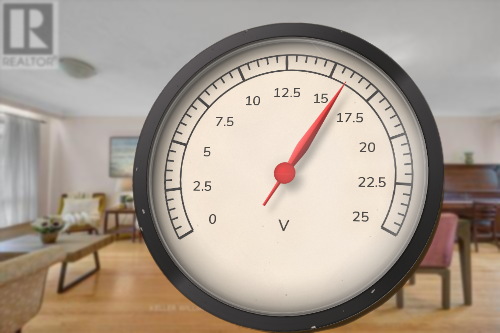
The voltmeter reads {"value": 16, "unit": "V"}
